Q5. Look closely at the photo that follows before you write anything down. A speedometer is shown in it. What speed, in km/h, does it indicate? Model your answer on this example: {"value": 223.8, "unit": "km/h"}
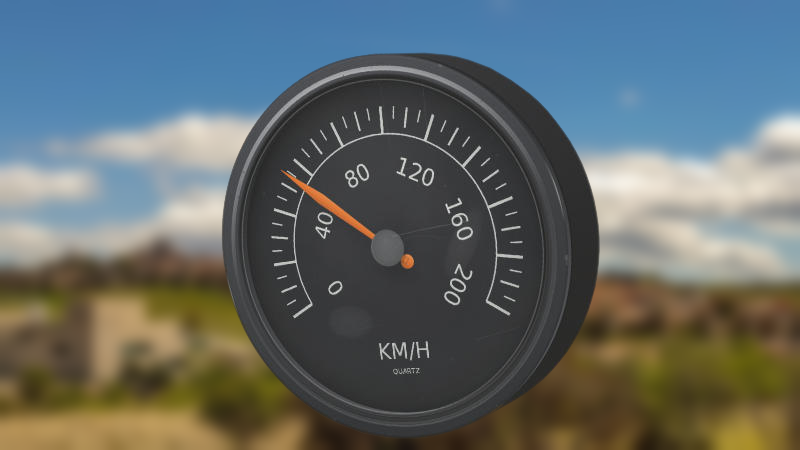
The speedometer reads {"value": 55, "unit": "km/h"}
